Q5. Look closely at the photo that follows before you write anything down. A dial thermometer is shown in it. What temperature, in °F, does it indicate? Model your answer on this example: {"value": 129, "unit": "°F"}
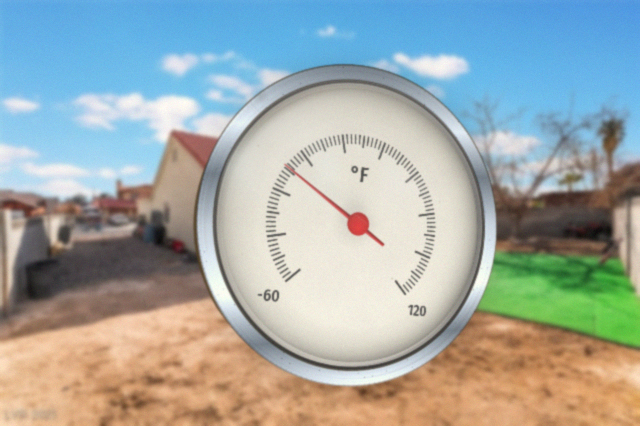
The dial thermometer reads {"value": -10, "unit": "°F"}
